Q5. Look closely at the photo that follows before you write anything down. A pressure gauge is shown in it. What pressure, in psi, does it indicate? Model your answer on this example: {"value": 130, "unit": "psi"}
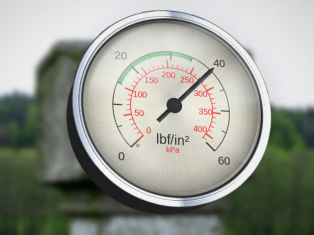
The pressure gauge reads {"value": 40, "unit": "psi"}
